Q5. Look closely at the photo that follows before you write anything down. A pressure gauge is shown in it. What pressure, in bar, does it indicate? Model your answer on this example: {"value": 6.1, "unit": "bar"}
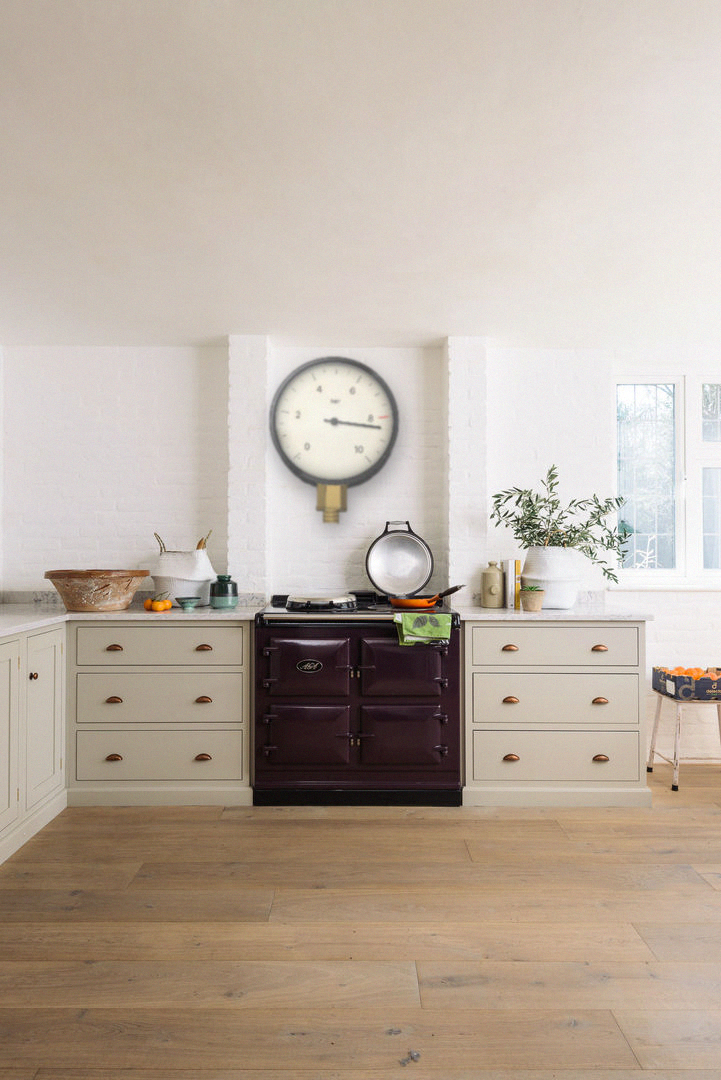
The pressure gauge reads {"value": 8.5, "unit": "bar"}
